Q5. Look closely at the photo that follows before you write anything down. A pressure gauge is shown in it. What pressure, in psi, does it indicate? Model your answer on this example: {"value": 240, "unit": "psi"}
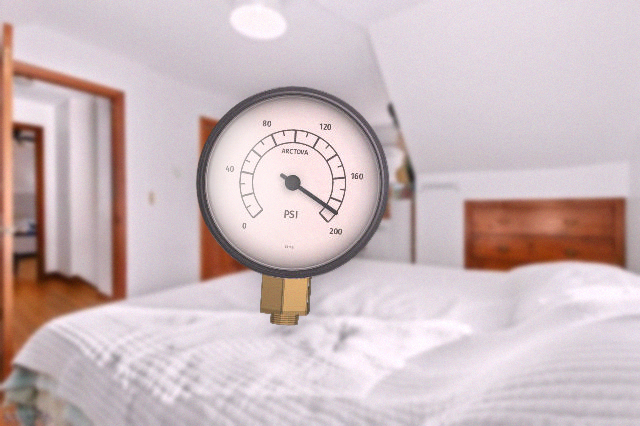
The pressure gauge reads {"value": 190, "unit": "psi"}
